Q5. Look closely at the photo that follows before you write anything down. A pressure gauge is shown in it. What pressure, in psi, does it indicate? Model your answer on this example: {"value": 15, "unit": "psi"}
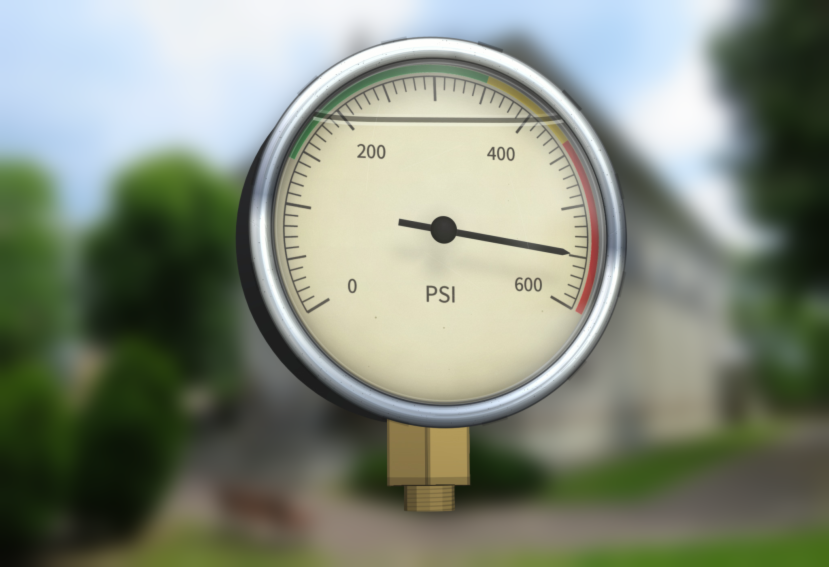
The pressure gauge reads {"value": 550, "unit": "psi"}
